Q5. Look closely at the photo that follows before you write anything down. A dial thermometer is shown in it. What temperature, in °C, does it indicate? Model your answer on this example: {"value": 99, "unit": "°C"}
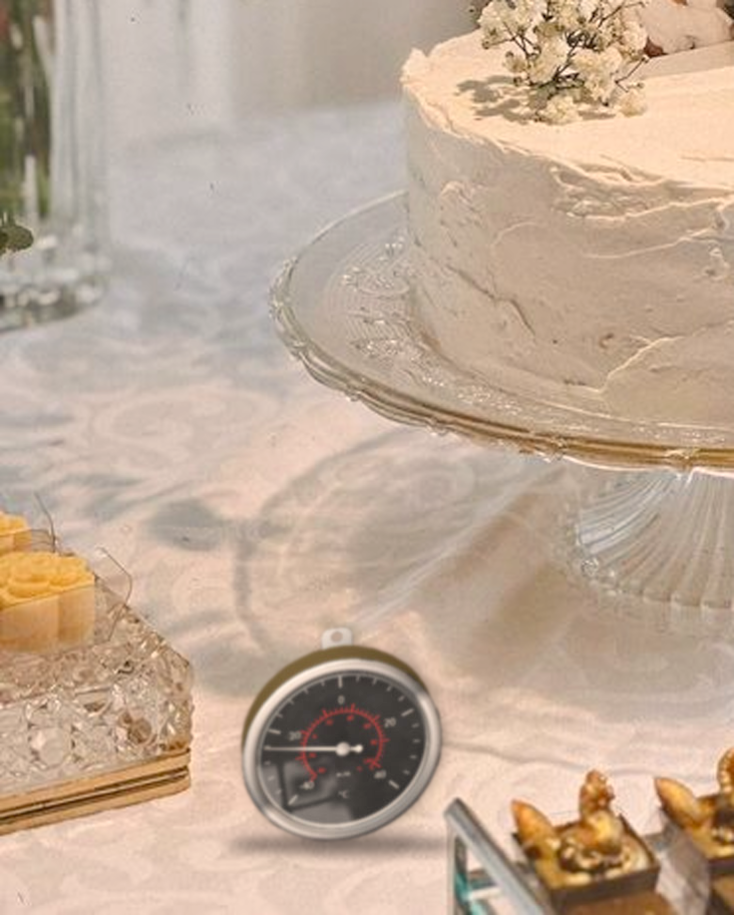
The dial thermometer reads {"value": -24, "unit": "°C"}
